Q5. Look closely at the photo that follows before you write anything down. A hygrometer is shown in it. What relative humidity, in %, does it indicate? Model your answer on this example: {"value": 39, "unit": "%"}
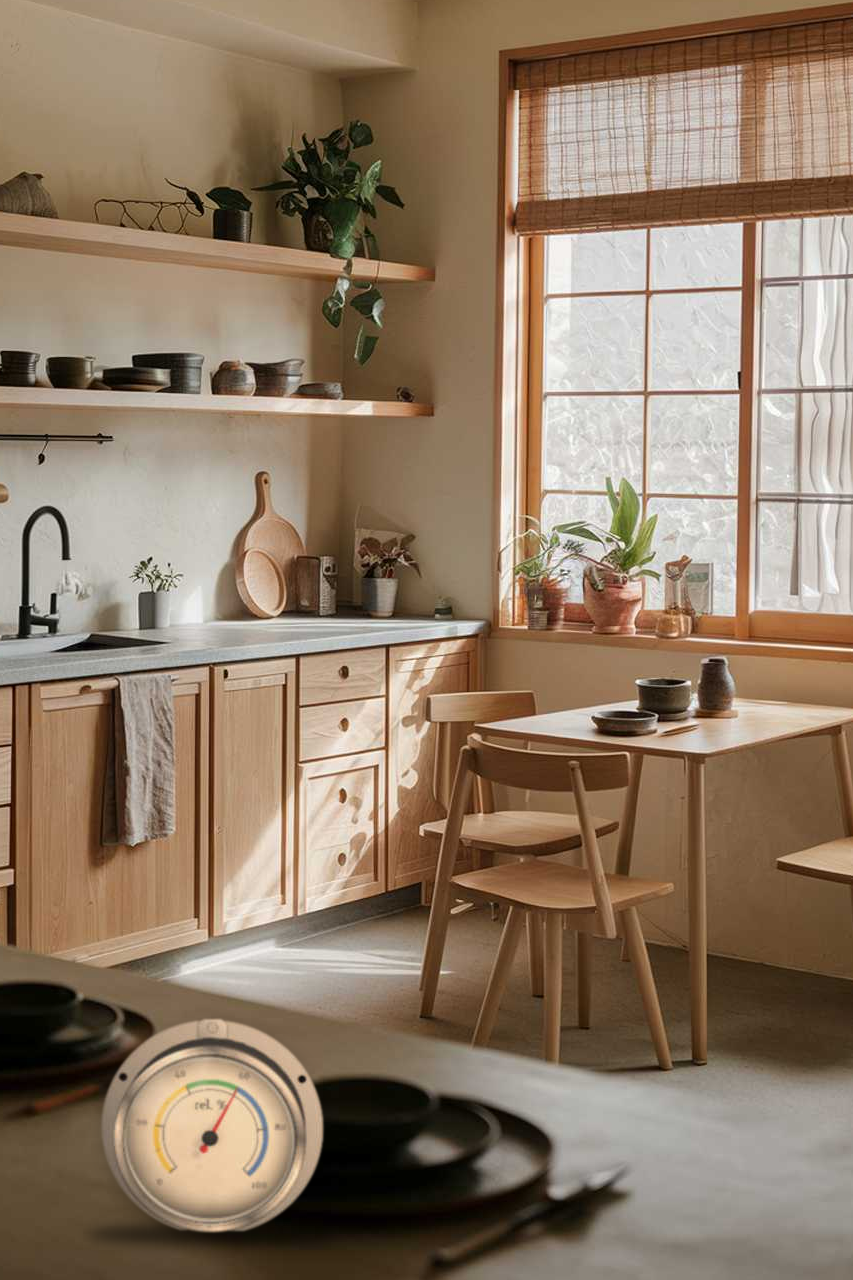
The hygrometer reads {"value": 60, "unit": "%"}
